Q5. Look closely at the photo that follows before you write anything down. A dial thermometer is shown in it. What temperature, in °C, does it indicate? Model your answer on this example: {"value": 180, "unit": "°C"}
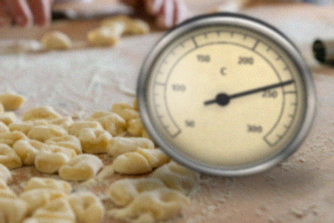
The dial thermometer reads {"value": 240, "unit": "°C"}
